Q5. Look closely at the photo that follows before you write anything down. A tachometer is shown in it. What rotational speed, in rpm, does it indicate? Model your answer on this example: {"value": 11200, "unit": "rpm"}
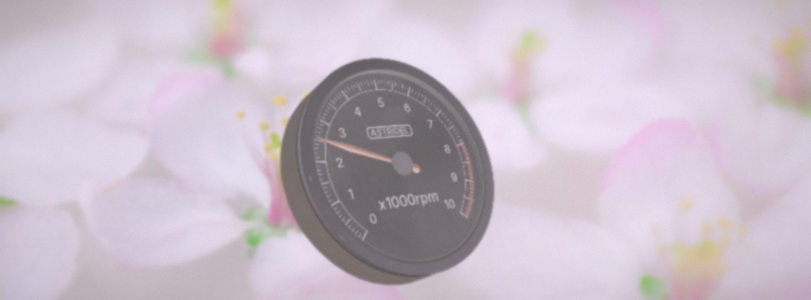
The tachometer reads {"value": 2500, "unit": "rpm"}
